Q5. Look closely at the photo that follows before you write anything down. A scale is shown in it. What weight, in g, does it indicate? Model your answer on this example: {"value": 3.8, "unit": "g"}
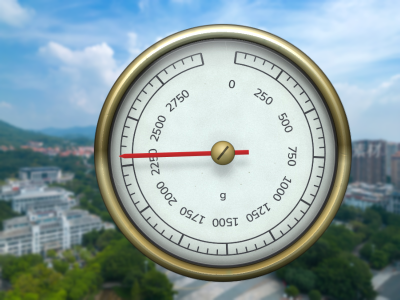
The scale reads {"value": 2300, "unit": "g"}
